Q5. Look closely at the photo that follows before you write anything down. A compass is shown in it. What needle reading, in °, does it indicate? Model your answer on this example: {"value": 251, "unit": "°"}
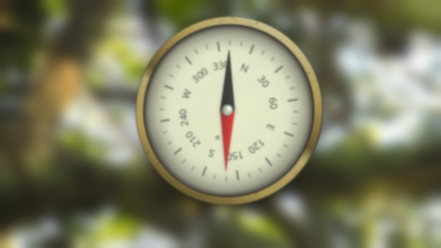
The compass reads {"value": 160, "unit": "°"}
